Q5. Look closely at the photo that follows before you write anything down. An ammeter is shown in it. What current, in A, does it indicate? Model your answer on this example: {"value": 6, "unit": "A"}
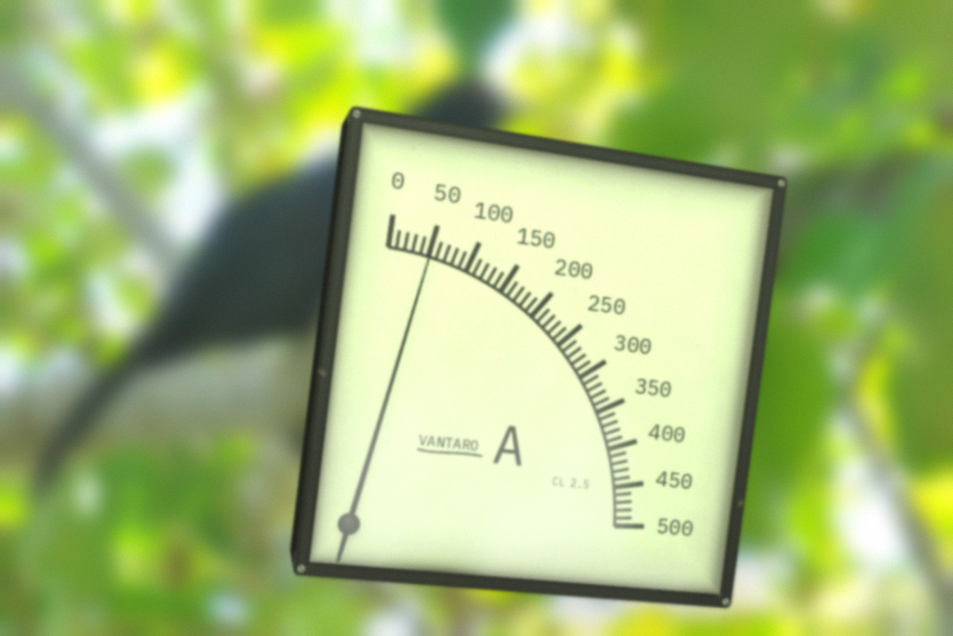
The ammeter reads {"value": 50, "unit": "A"}
